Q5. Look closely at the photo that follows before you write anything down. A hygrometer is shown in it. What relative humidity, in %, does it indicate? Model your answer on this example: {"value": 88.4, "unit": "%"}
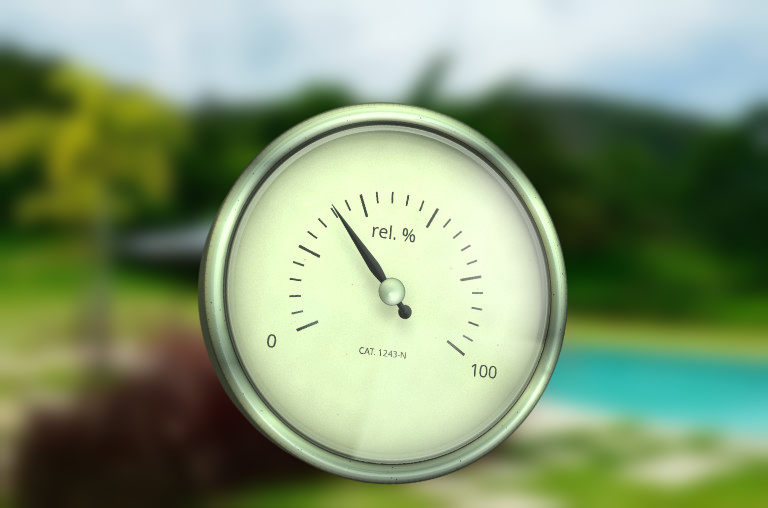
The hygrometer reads {"value": 32, "unit": "%"}
